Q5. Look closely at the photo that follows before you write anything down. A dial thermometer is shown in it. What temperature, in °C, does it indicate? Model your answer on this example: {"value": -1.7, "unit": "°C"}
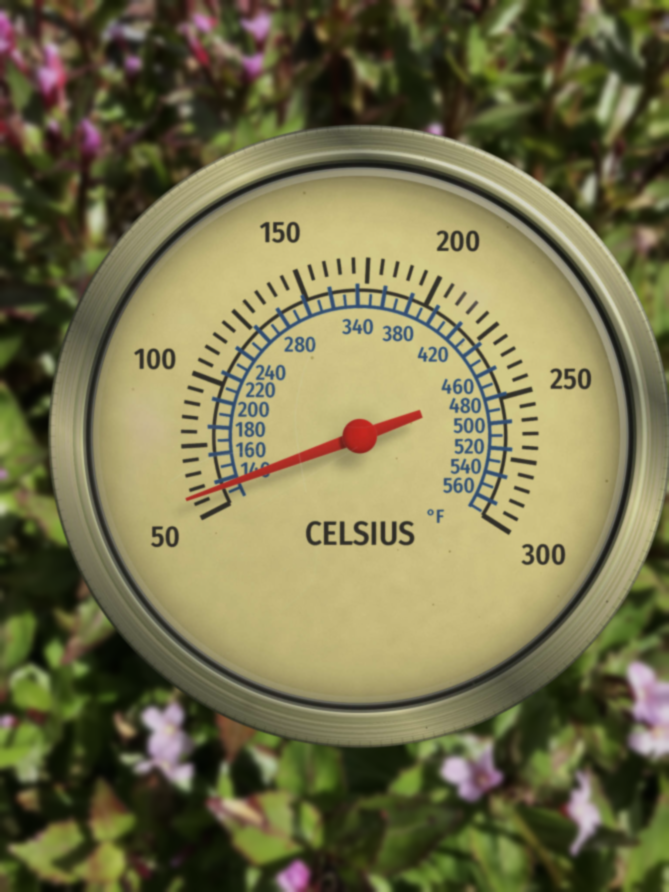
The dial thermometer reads {"value": 57.5, "unit": "°C"}
